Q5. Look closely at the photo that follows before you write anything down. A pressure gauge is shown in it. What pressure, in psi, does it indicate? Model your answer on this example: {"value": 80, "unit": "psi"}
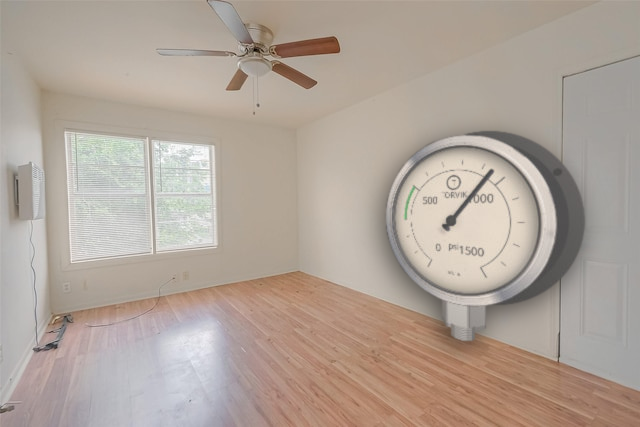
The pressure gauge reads {"value": 950, "unit": "psi"}
